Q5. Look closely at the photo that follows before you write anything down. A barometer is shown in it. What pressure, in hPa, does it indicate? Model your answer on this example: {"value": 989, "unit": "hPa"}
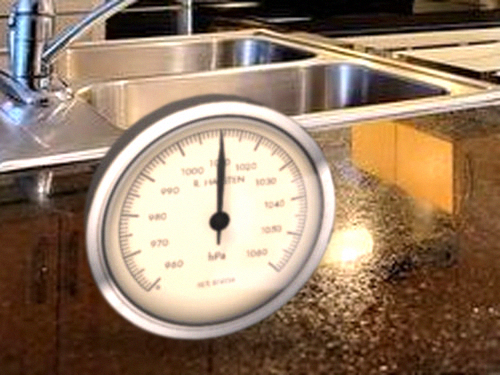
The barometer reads {"value": 1010, "unit": "hPa"}
